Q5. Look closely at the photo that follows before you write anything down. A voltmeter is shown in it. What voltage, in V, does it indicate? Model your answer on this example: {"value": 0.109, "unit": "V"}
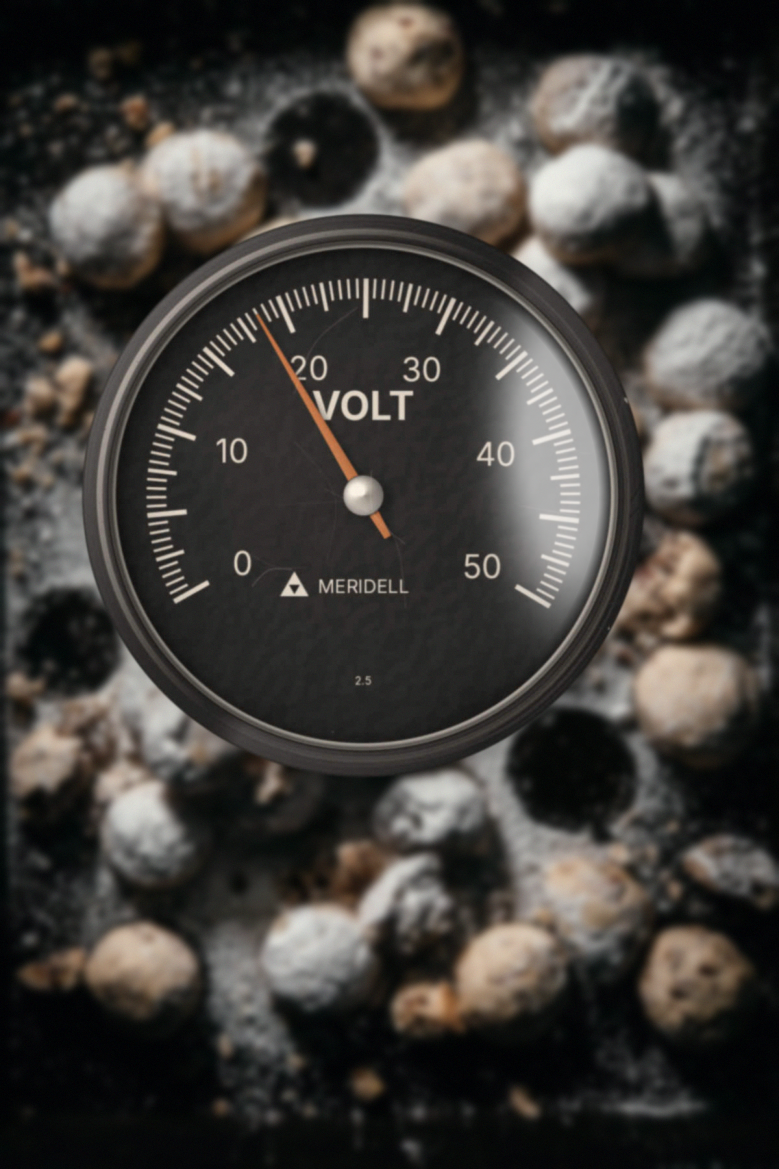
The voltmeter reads {"value": 18.5, "unit": "V"}
